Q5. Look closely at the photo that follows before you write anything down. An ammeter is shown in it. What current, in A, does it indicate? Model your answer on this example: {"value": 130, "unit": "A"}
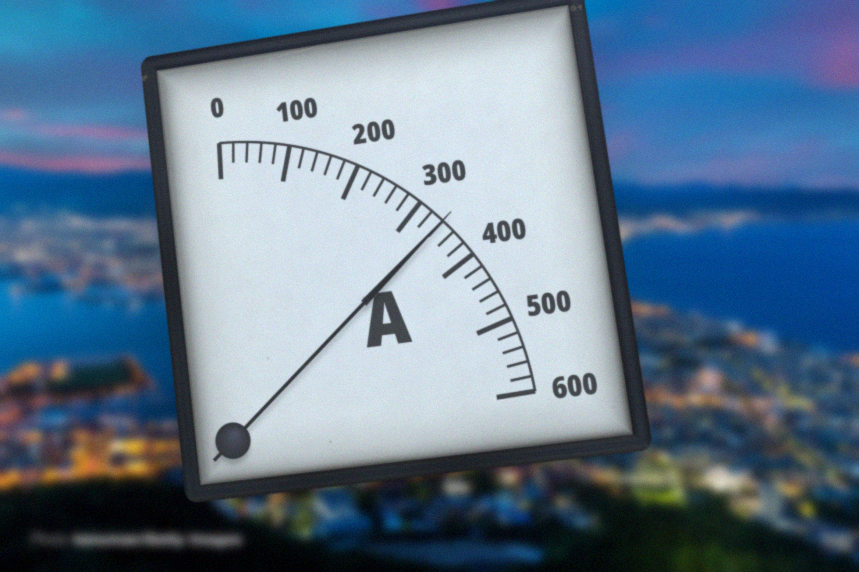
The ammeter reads {"value": 340, "unit": "A"}
